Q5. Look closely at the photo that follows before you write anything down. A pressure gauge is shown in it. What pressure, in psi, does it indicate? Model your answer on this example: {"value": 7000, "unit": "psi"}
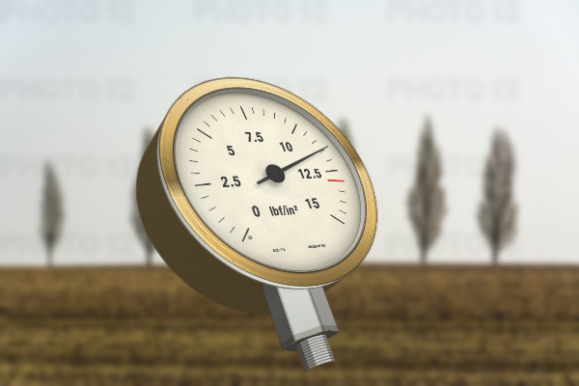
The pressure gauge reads {"value": 11.5, "unit": "psi"}
